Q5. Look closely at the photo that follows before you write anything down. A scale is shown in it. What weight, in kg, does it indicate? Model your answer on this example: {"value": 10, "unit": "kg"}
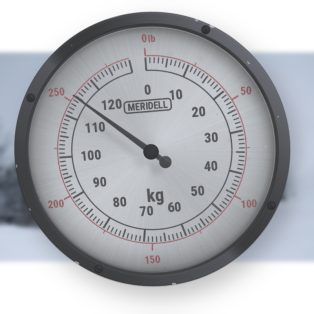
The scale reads {"value": 115, "unit": "kg"}
